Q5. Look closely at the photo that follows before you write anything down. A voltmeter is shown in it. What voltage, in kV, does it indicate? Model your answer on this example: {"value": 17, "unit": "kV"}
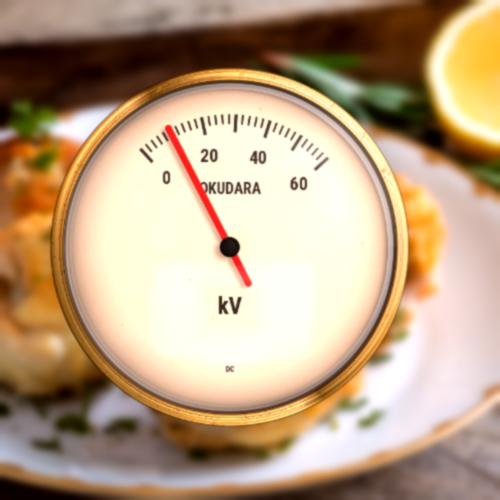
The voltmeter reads {"value": 10, "unit": "kV"}
